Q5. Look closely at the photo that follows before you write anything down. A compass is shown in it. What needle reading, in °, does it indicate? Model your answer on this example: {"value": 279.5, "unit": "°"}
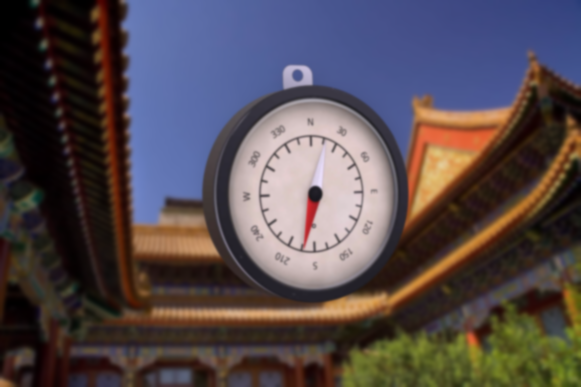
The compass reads {"value": 195, "unit": "°"}
